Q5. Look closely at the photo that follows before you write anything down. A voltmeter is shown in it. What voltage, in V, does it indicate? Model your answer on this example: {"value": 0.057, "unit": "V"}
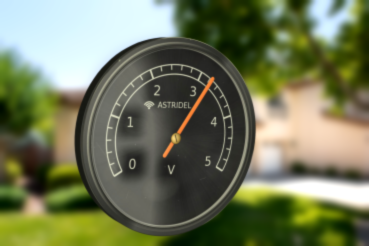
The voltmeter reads {"value": 3.2, "unit": "V"}
